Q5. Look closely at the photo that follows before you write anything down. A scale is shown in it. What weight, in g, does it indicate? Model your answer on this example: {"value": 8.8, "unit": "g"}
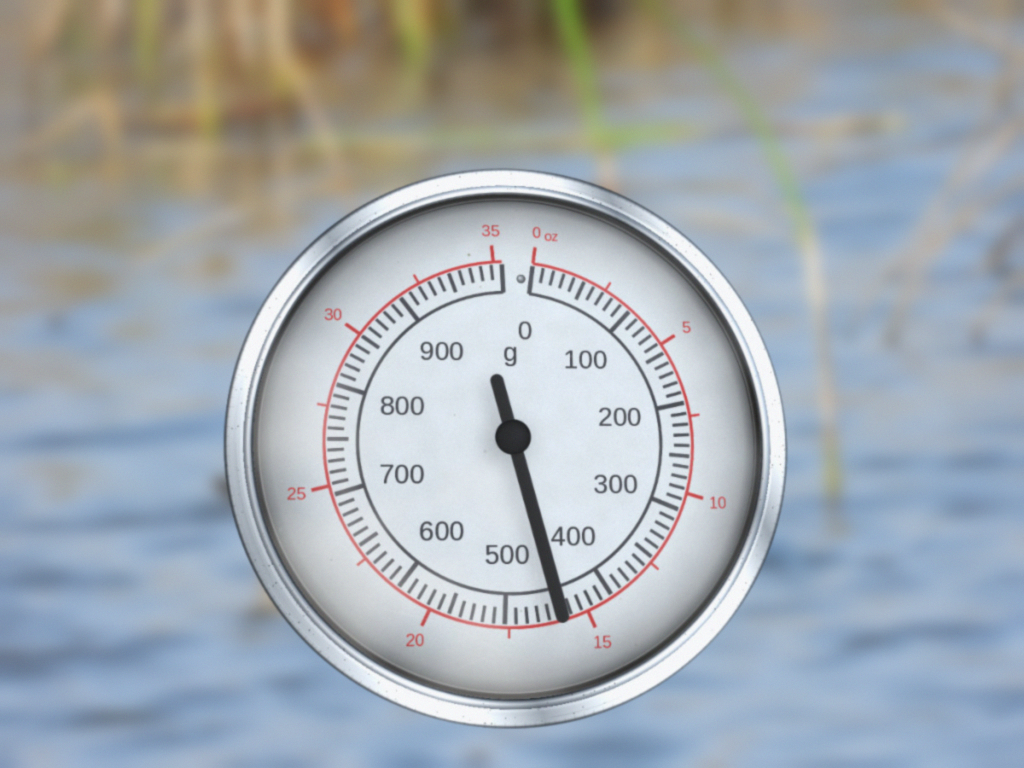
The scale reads {"value": 450, "unit": "g"}
